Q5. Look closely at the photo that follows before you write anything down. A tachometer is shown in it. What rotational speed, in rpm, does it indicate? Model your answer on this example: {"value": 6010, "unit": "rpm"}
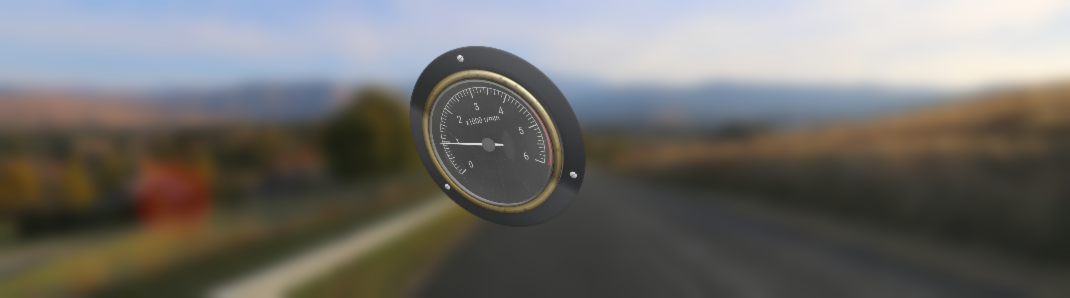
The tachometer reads {"value": 1000, "unit": "rpm"}
